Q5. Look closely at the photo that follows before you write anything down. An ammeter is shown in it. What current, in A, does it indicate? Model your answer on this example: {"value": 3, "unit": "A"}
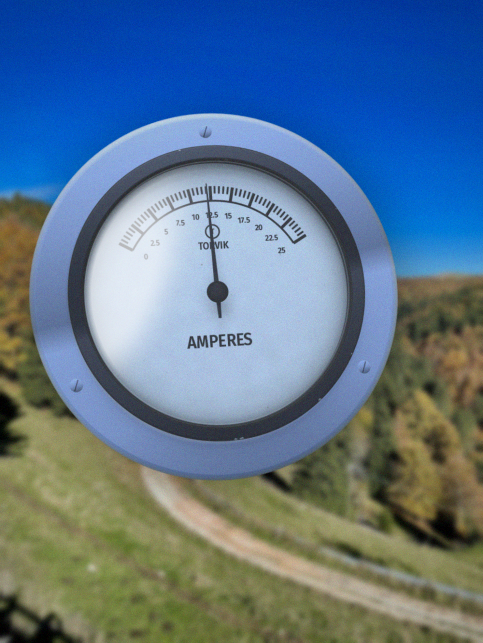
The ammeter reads {"value": 12, "unit": "A"}
